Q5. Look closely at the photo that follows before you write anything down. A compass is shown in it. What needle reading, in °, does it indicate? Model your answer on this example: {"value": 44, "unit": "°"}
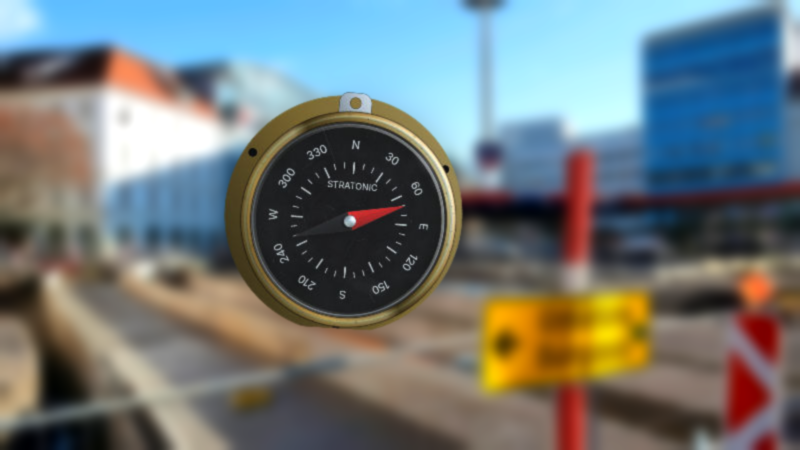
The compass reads {"value": 70, "unit": "°"}
